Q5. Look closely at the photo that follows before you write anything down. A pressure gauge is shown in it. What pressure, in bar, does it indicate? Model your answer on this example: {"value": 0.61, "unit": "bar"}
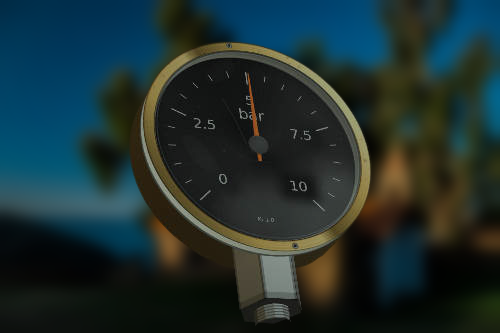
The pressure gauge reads {"value": 5, "unit": "bar"}
